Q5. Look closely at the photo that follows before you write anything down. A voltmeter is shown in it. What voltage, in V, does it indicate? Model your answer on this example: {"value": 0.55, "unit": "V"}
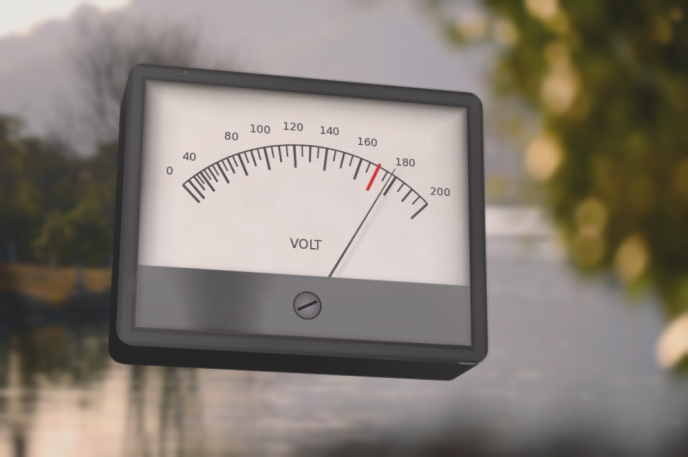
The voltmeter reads {"value": 177.5, "unit": "V"}
